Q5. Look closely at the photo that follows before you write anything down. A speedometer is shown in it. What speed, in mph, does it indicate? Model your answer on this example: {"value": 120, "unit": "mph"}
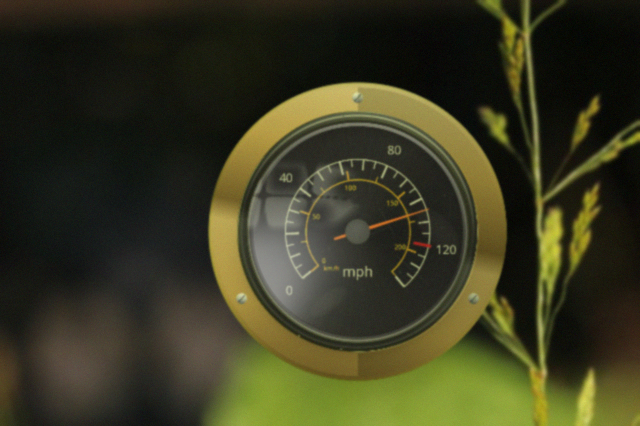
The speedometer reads {"value": 105, "unit": "mph"}
